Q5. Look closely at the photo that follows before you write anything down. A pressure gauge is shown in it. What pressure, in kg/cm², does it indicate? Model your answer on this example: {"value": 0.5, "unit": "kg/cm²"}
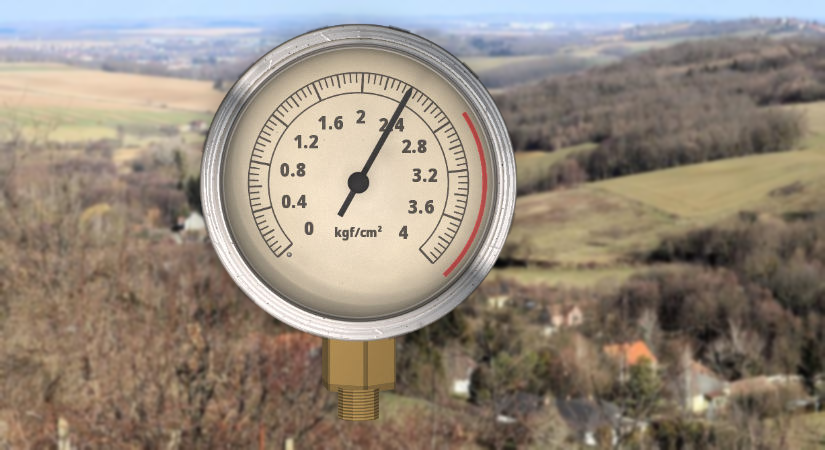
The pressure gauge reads {"value": 2.4, "unit": "kg/cm²"}
